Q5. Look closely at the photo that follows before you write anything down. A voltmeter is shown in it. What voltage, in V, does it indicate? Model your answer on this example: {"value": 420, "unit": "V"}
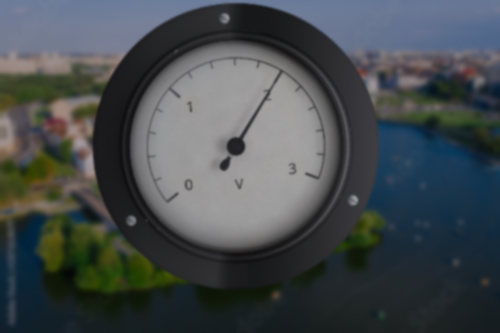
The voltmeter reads {"value": 2, "unit": "V"}
